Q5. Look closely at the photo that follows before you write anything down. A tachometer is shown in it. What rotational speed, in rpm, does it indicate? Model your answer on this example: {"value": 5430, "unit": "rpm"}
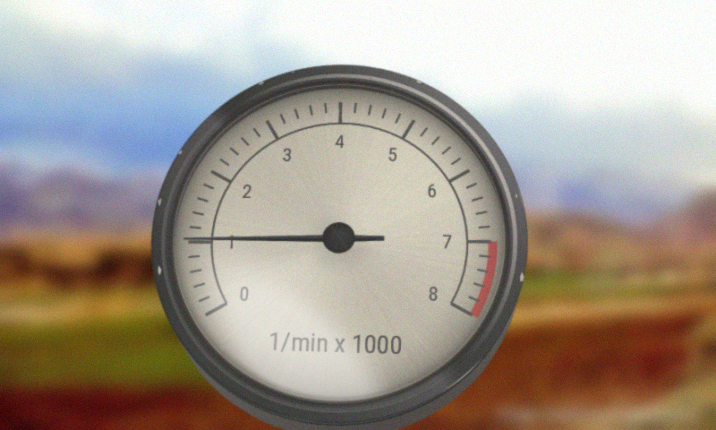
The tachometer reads {"value": 1000, "unit": "rpm"}
